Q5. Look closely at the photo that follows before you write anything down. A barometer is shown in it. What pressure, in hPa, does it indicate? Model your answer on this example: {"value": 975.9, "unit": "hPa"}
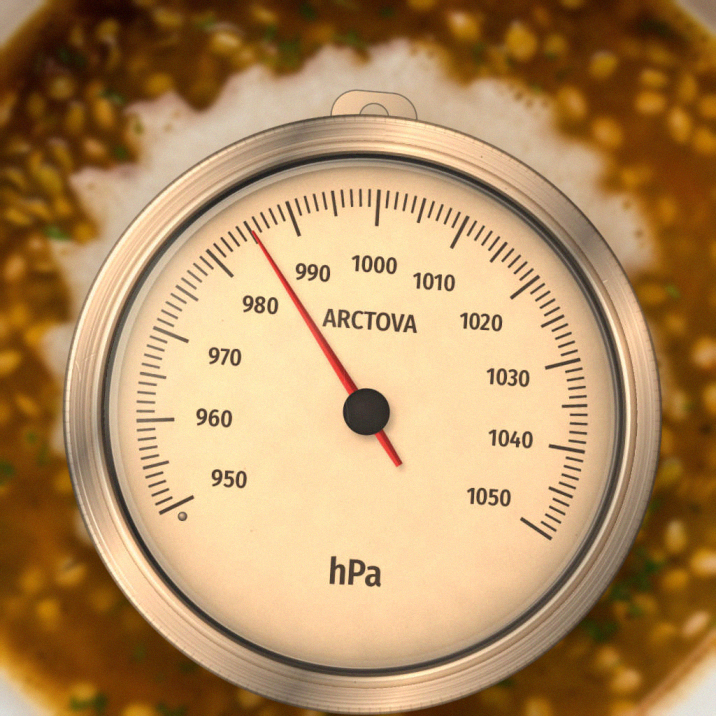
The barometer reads {"value": 985, "unit": "hPa"}
